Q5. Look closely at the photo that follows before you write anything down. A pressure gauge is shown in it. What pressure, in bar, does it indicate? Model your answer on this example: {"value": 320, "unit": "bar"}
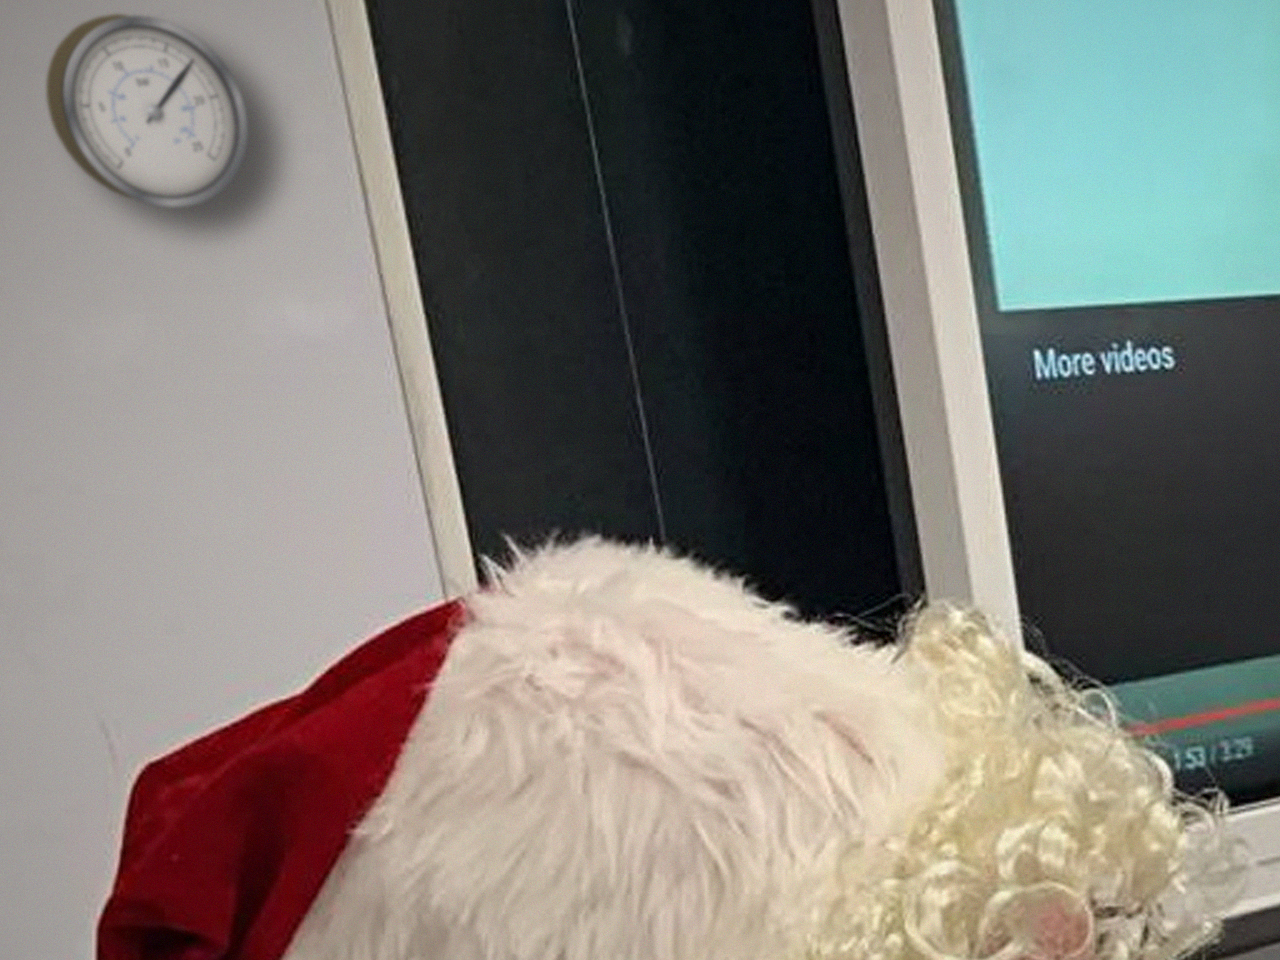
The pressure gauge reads {"value": 17, "unit": "bar"}
